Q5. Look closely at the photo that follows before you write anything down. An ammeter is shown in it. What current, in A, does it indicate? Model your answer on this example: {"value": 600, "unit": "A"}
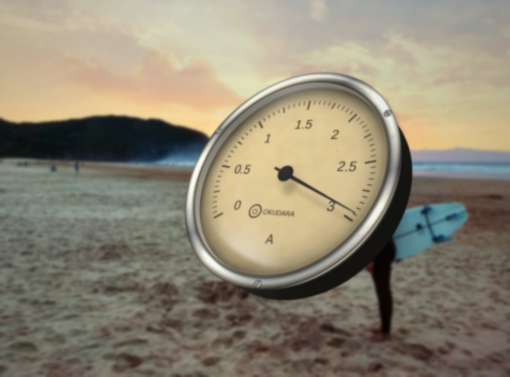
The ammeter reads {"value": 2.95, "unit": "A"}
